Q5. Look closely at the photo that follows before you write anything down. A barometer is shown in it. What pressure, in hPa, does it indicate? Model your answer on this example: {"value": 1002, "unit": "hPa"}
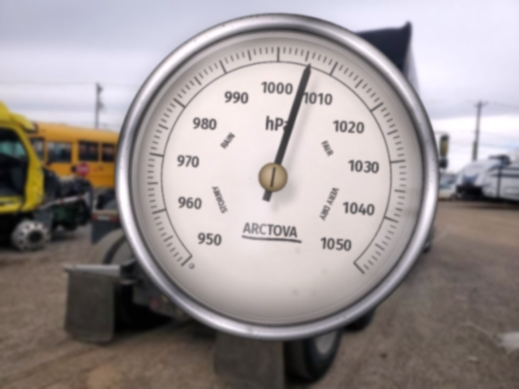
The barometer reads {"value": 1006, "unit": "hPa"}
